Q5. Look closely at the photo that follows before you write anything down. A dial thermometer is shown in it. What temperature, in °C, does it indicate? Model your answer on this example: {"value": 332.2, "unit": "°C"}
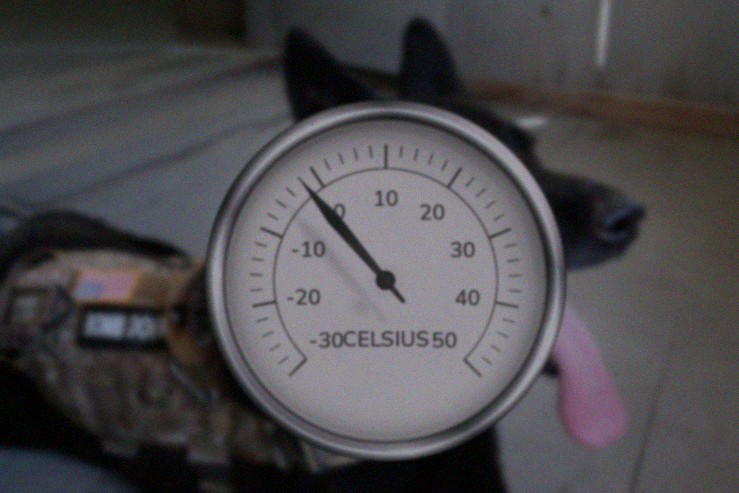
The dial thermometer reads {"value": -2, "unit": "°C"}
